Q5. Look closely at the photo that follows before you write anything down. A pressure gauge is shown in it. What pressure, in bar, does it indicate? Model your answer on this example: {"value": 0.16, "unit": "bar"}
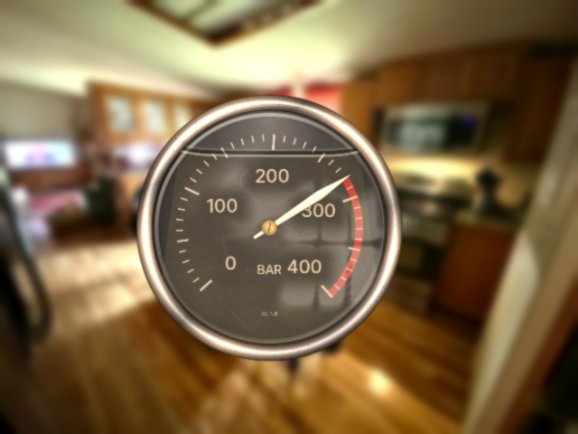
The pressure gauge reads {"value": 280, "unit": "bar"}
